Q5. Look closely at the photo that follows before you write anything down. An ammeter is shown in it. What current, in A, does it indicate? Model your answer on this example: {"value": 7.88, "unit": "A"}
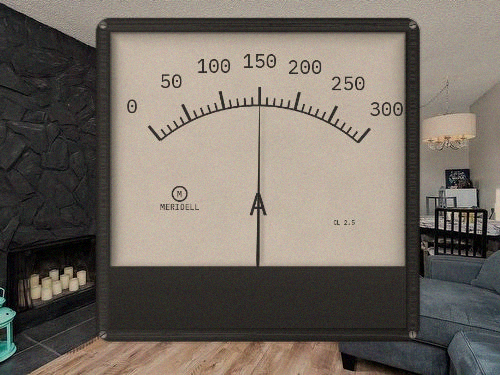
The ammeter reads {"value": 150, "unit": "A"}
